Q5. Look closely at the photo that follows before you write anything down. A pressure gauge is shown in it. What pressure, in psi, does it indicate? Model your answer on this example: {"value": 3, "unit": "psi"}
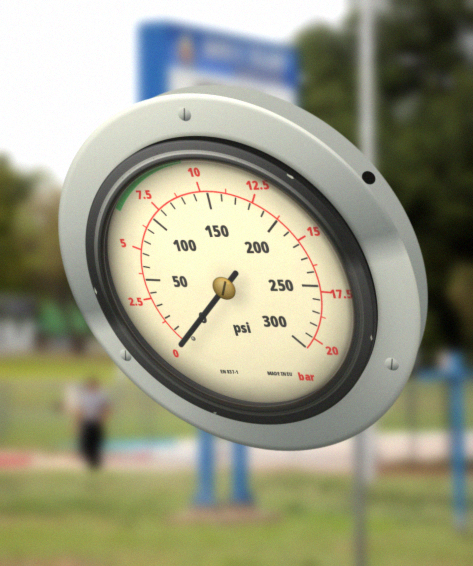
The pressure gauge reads {"value": 0, "unit": "psi"}
